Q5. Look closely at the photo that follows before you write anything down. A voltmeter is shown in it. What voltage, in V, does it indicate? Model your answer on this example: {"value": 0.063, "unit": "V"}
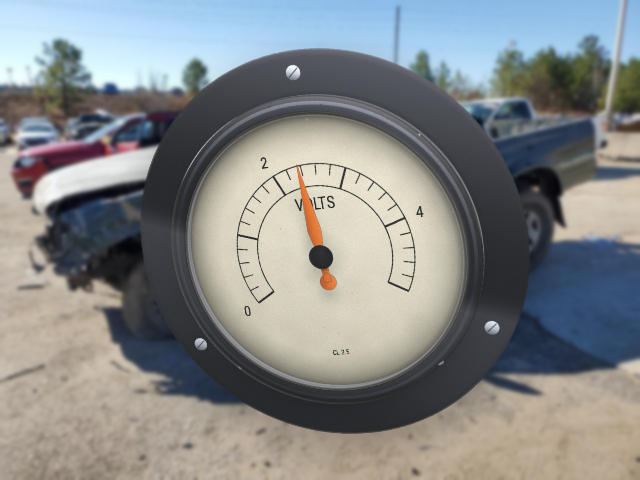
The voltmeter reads {"value": 2.4, "unit": "V"}
